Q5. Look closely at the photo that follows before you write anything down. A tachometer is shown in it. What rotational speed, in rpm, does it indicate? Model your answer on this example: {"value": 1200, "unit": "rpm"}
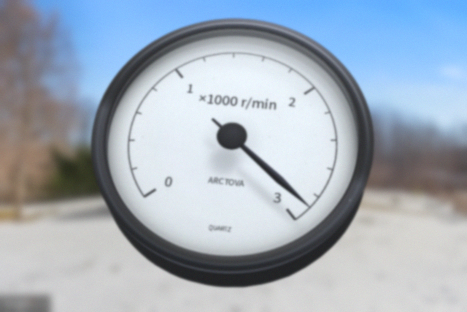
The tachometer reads {"value": 2900, "unit": "rpm"}
